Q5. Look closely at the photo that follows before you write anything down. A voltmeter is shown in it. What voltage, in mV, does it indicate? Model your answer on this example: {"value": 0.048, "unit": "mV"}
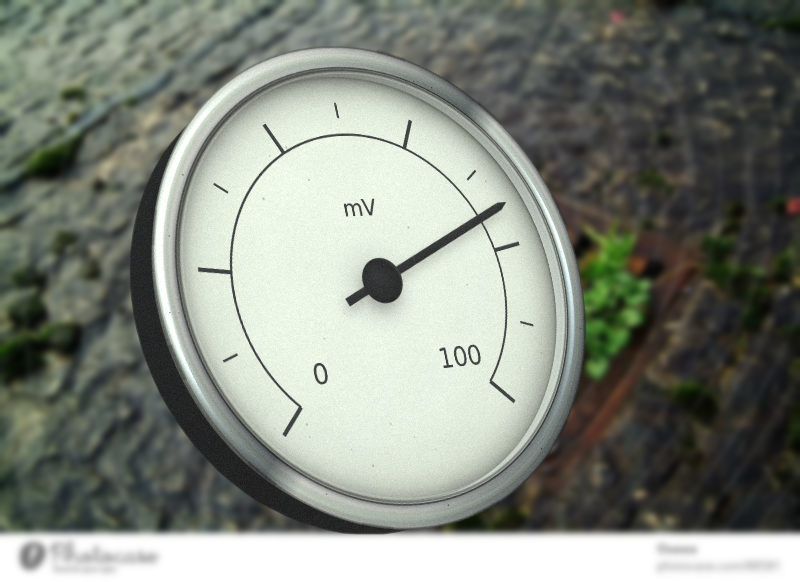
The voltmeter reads {"value": 75, "unit": "mV"}
